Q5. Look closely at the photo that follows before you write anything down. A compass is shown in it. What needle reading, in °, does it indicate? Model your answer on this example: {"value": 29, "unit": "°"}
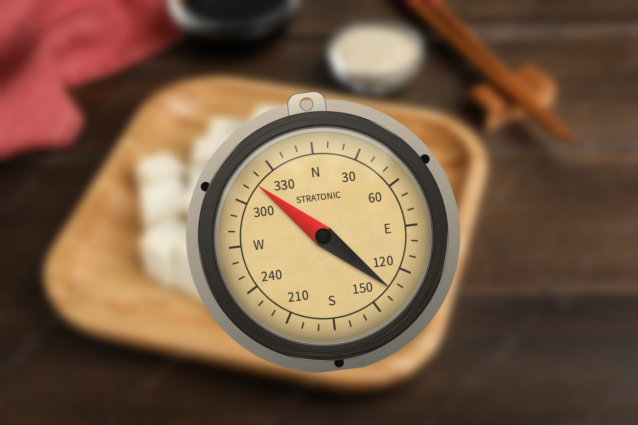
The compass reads {"value": 315, "unit": "°"}
